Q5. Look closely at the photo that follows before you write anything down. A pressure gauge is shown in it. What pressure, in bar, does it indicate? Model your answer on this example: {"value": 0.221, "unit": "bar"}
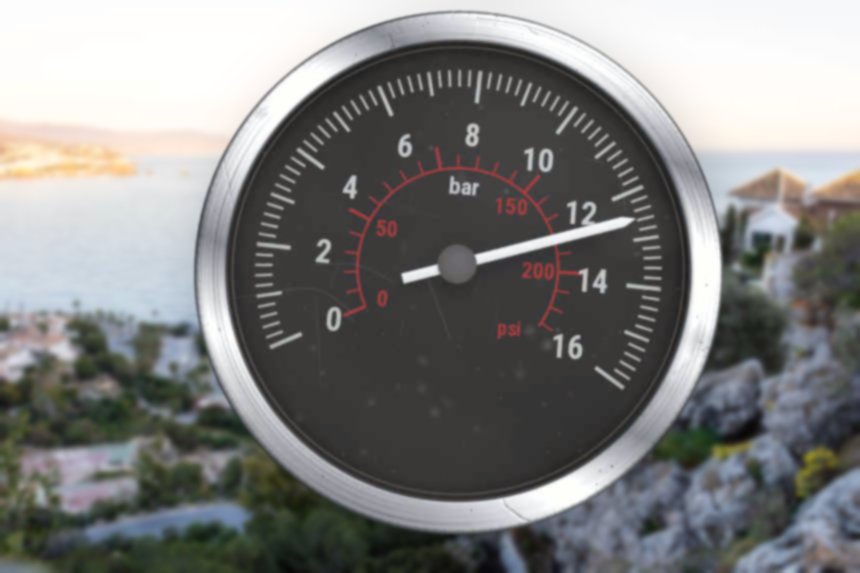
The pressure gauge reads {"value": 12.6, "unit": "bar"}
